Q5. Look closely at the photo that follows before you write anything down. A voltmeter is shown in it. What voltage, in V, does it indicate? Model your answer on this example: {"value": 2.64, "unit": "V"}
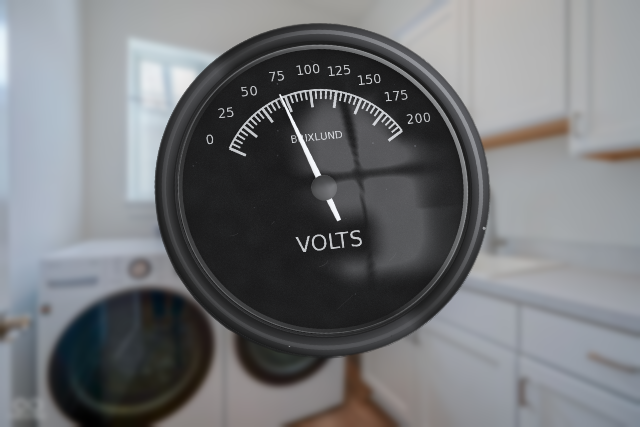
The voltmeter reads {"value": 70, "unit": "V"}
